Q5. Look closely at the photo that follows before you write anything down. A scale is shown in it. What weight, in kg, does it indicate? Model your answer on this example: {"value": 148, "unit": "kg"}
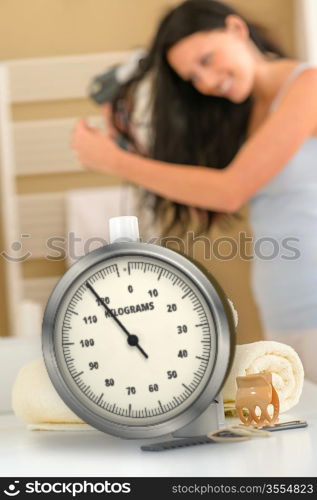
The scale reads {"value": 120, "unit": "kg"}
